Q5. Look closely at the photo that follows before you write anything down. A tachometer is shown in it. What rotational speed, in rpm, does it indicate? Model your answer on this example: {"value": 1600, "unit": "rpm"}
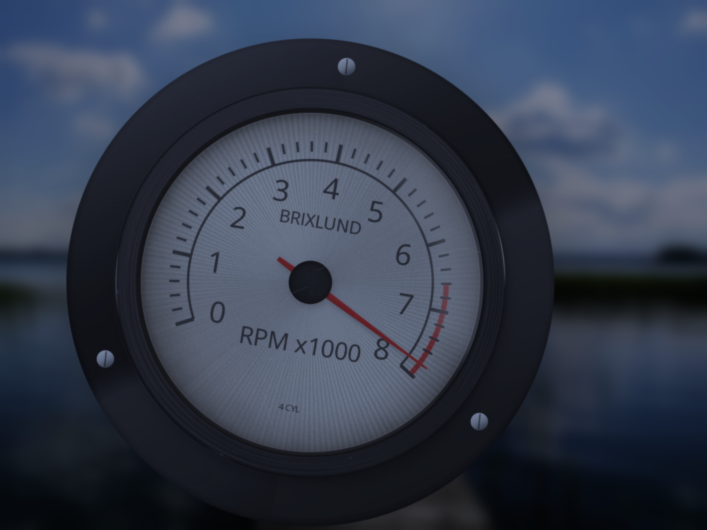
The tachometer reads {"value": 7800, "unit": "rpm"}
